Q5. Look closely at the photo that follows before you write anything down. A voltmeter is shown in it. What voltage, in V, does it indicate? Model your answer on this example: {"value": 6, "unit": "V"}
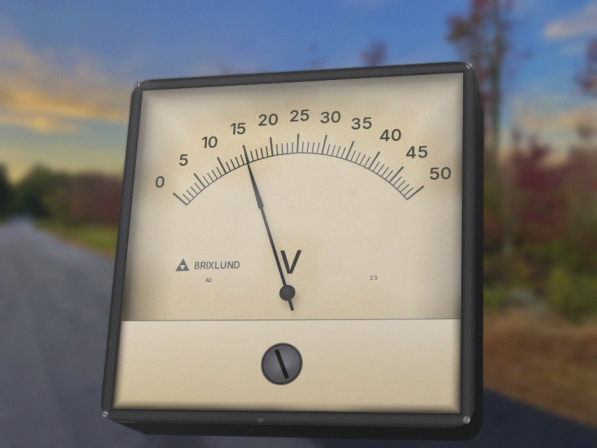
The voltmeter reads {"value": 15, "unit": "V"}
